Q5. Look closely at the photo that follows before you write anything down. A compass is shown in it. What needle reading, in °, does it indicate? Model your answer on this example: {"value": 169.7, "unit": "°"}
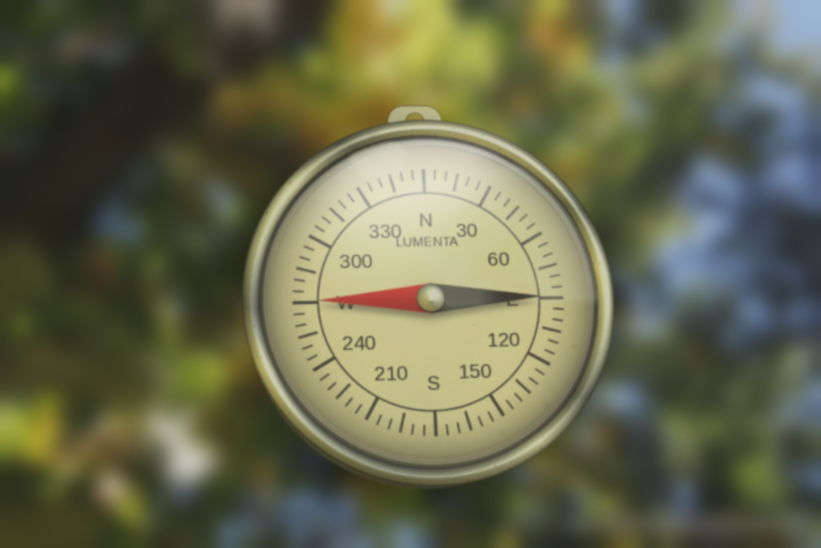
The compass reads {"value": 270, "unit": "°"}
